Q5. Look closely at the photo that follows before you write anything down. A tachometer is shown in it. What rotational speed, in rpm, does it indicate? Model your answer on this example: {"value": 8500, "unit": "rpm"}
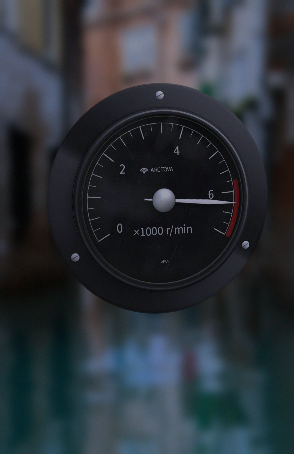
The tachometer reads {"value": 6250, "unit": "rpm"}
